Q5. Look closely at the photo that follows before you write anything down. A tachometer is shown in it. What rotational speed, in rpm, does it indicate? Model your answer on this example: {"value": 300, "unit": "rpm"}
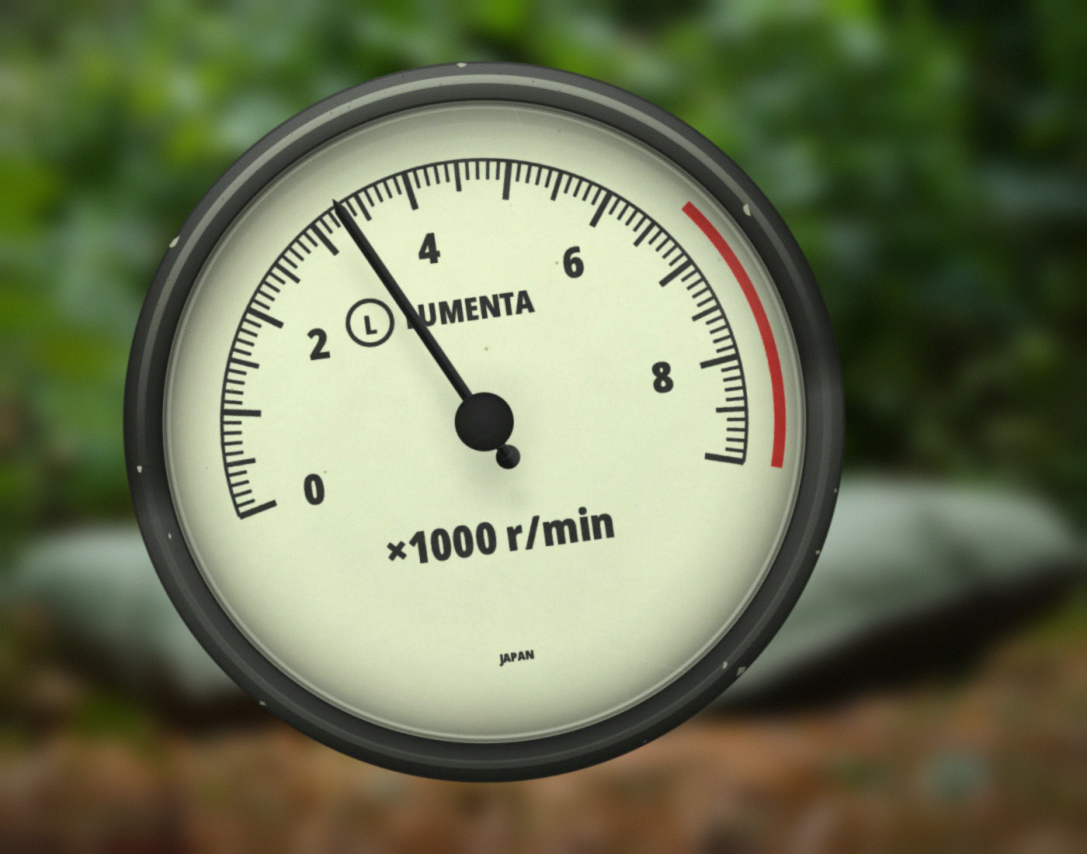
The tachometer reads {"value": 3300, "unit": "rpm"}
